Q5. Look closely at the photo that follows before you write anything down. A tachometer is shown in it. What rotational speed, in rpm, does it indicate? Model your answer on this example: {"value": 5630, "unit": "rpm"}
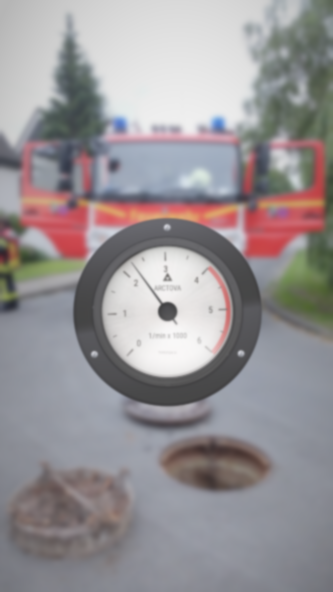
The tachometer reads {"value": 2250, "unit": "rpm"}
